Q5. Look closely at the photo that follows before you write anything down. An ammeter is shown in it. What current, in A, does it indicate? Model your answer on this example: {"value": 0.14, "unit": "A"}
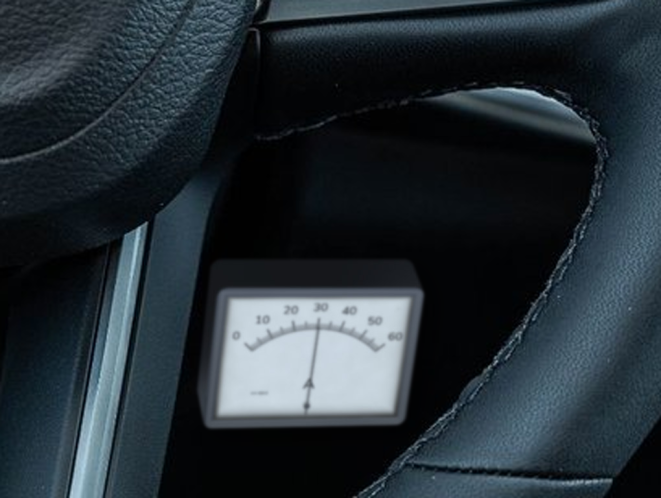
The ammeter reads {"value": 30, "unit": "A"}
